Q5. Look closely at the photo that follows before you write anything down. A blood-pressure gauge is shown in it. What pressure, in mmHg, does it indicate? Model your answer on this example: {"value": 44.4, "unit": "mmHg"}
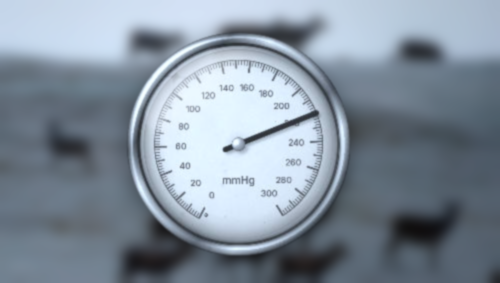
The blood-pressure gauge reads {"value": 220, "unit": "mmHg"}
